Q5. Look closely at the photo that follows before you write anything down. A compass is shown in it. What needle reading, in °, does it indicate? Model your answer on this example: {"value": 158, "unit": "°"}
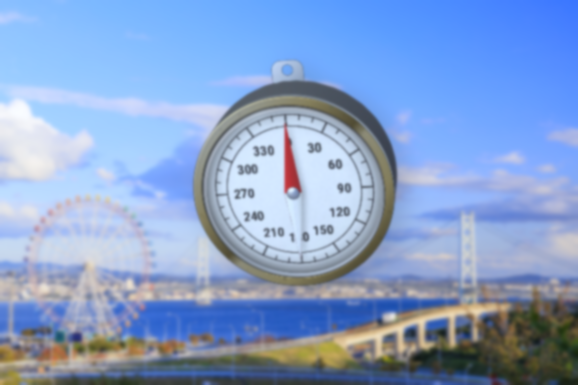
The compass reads {"value": 0, "unit": "°"}
